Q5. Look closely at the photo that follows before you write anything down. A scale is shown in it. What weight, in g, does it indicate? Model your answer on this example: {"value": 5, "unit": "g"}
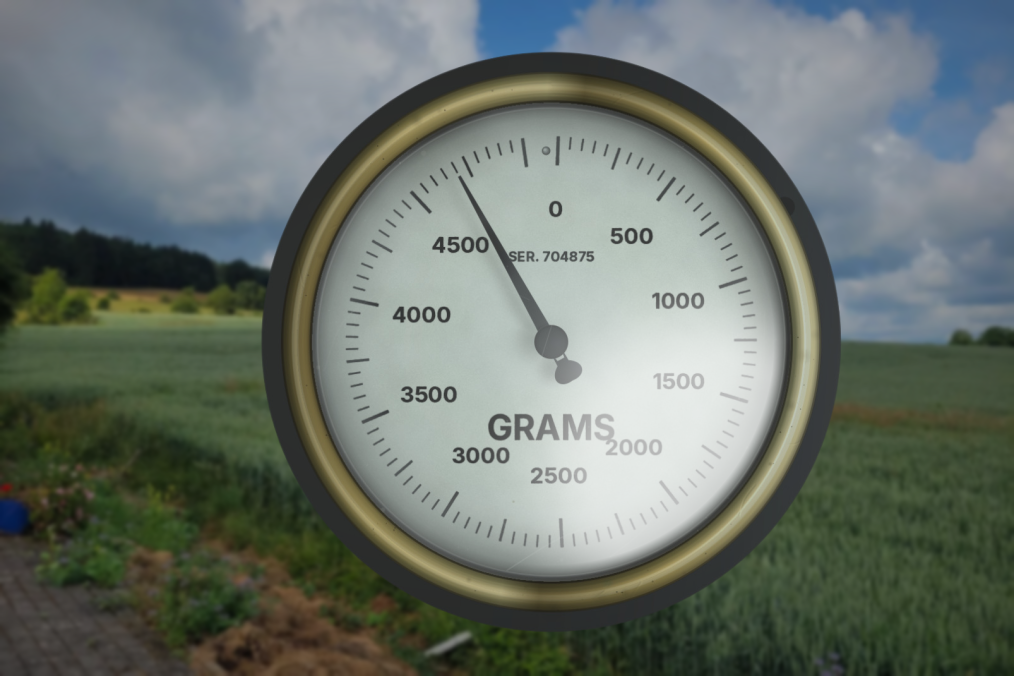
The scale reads {"value": 4700, "unit": "g"}
